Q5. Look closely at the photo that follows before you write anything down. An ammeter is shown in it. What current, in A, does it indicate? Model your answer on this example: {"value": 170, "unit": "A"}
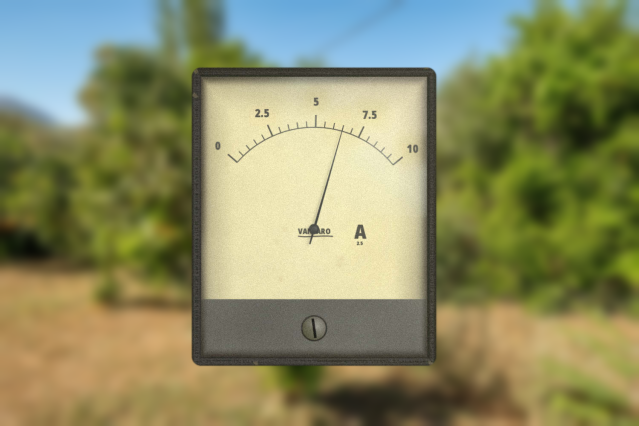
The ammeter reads {"value": 6.5, "unit": "A"}
